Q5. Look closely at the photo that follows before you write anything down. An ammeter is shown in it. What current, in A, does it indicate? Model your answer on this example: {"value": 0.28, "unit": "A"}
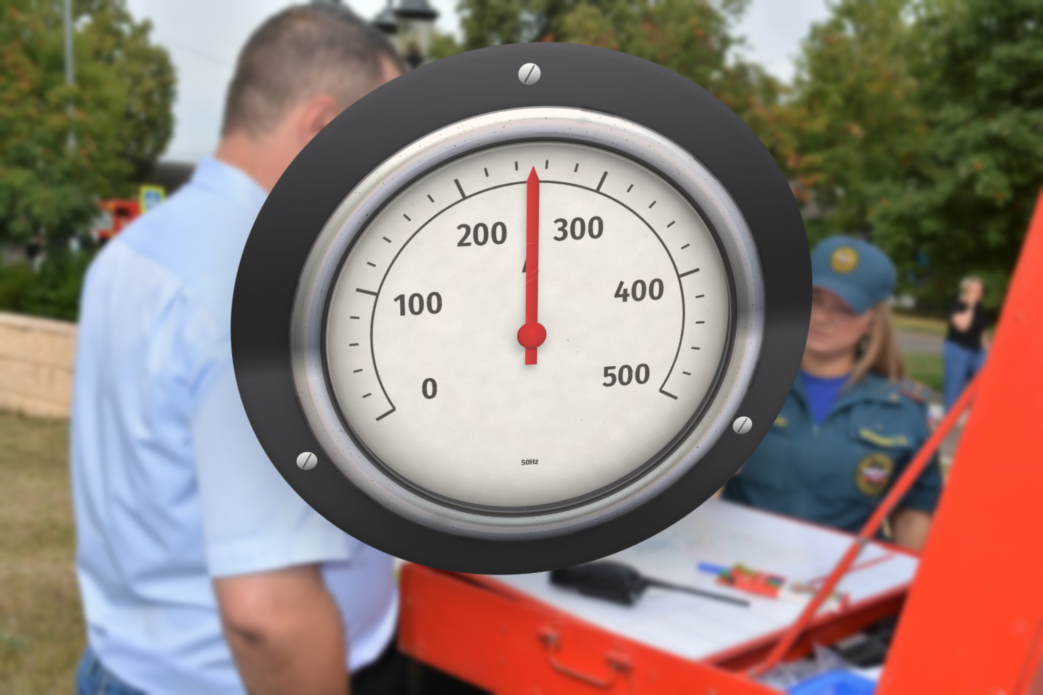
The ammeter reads {"value": 250, "unit": "A"}
